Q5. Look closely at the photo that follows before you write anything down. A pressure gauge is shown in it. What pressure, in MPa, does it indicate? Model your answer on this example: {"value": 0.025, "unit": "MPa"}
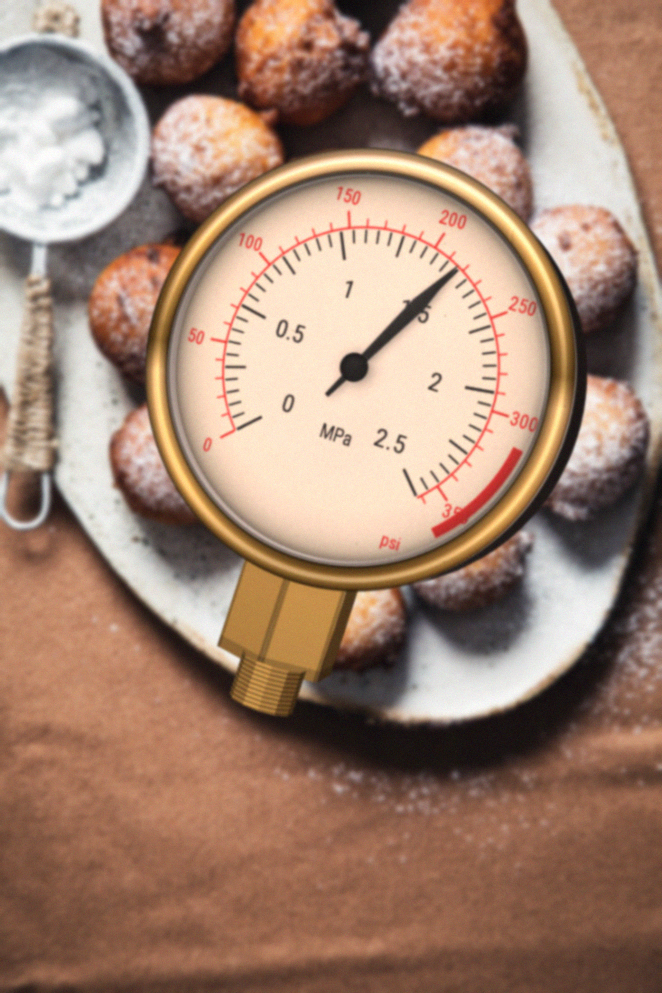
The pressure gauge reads {"value": 1.5, "unit": "MPa"}
